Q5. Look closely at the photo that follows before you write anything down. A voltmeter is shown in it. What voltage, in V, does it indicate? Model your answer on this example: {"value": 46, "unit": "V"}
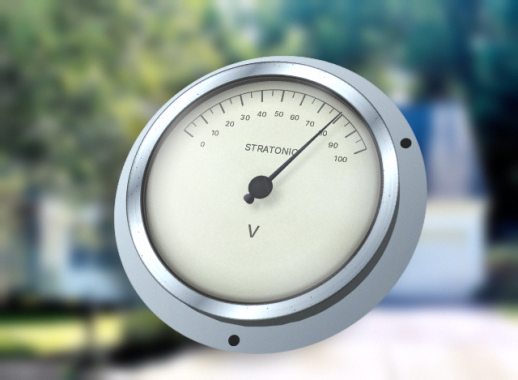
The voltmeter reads {"value": 80, "unit": "V"}
